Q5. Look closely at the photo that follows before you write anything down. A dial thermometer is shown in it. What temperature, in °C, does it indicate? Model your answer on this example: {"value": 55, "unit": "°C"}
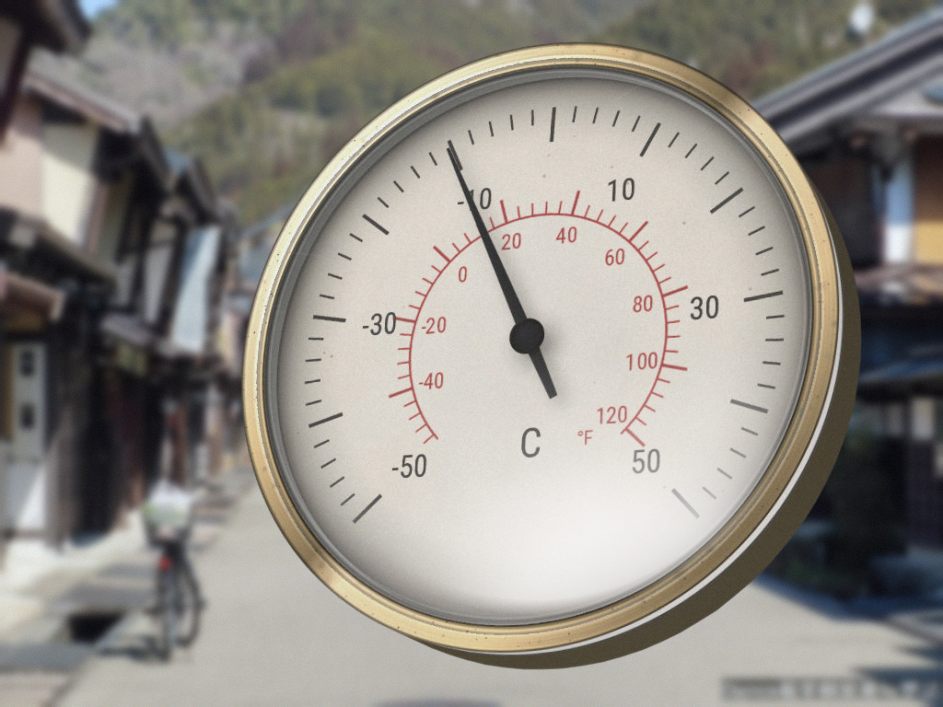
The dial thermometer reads {"value": -10, "unit": "°C"}
